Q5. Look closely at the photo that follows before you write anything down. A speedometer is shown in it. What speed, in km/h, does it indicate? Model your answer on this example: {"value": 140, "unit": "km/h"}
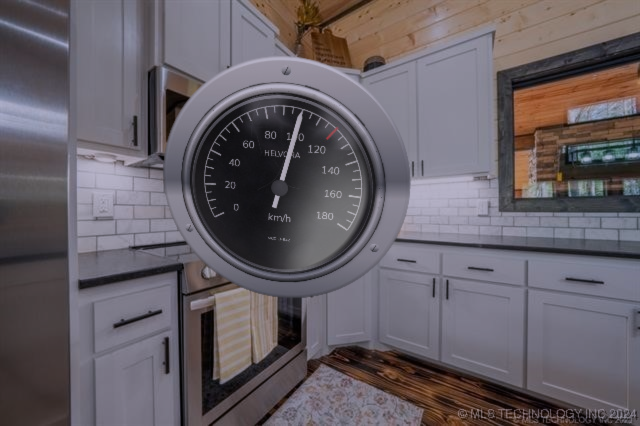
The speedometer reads {"value": 100, "unit": "km/h"}
